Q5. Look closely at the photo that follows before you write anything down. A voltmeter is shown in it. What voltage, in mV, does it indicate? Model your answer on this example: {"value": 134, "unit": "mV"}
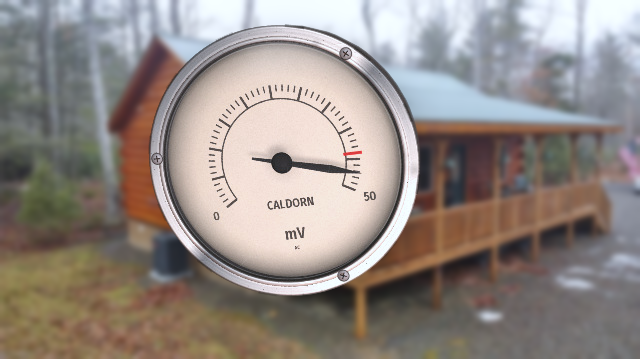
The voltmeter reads {"value": 47, "unit": "mV"}
